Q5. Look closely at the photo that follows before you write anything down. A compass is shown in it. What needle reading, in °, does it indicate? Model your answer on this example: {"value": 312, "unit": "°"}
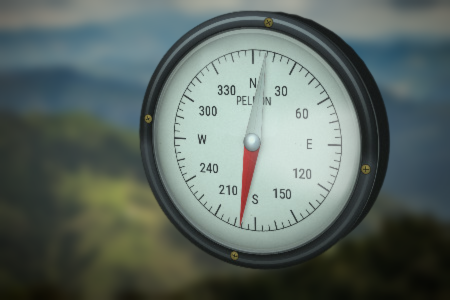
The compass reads {"value": 190, "unit": "°"}
